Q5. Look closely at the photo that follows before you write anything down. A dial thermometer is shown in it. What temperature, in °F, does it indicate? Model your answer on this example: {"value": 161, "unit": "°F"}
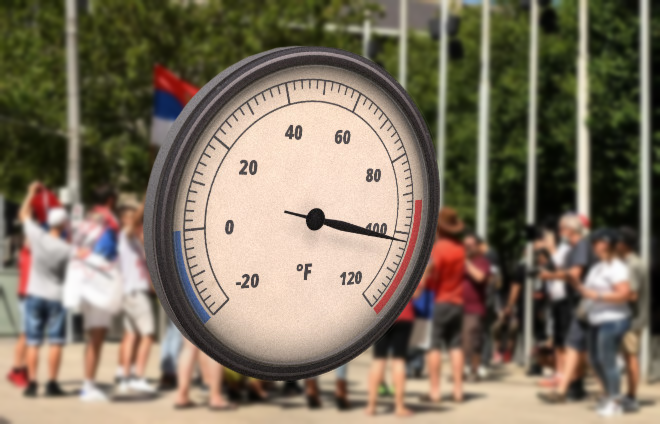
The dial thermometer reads {"value": 102, "unit": "°F"}
